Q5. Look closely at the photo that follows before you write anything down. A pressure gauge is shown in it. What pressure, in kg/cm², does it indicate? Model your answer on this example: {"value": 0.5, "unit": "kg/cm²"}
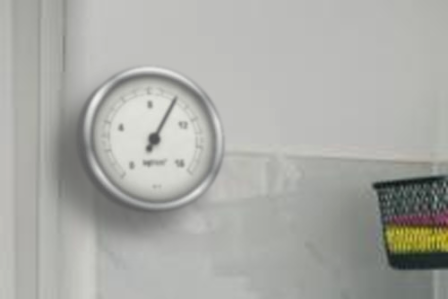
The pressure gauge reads {"value": 10, "unit": "kg/cm²"}
